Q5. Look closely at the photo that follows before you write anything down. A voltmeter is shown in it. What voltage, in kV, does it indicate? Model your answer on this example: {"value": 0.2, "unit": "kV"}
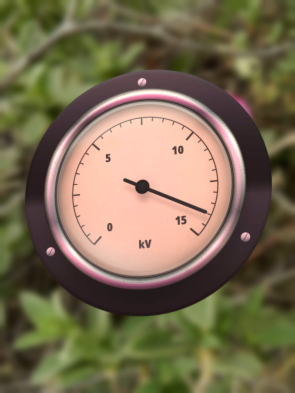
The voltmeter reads {"value": 14, "unit": "kV"}
